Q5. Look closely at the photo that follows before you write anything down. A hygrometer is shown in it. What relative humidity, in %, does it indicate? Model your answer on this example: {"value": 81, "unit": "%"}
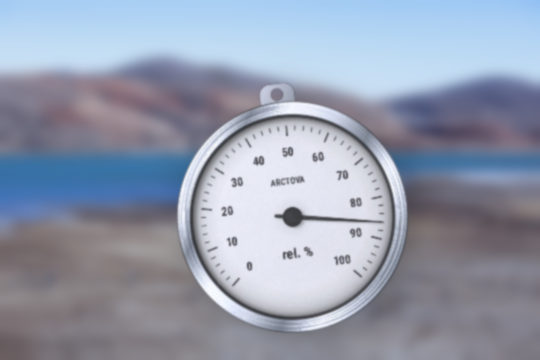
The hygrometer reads {"value": 86, "unit": "%"}
